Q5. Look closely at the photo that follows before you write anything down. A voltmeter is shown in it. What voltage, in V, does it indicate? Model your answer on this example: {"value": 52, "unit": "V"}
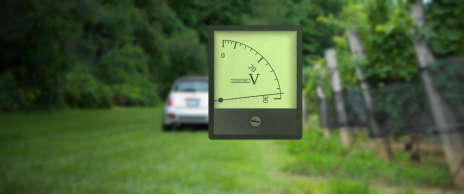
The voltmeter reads {"value": 29, "unit": "V"}
